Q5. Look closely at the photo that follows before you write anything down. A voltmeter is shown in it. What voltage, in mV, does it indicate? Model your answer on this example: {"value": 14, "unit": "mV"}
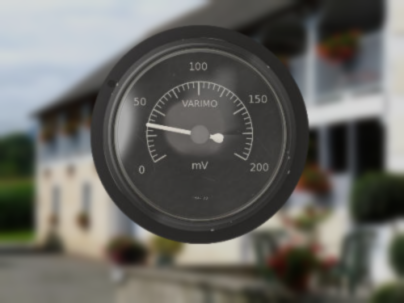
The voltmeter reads {"value": 35, "unit": "mV"}
